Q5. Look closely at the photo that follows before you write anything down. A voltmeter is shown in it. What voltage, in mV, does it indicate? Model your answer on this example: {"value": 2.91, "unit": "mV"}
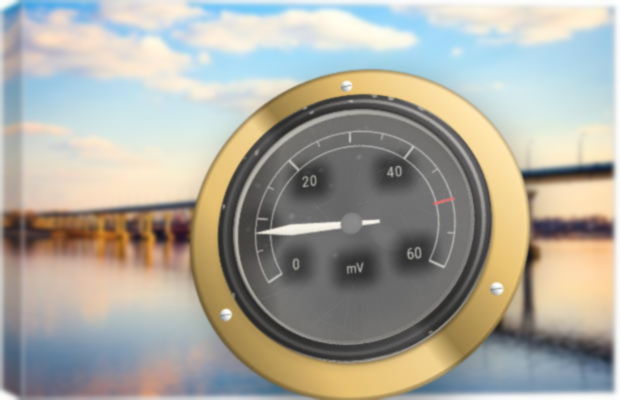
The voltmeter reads {"value": 7.5, "unit": "mV"}
